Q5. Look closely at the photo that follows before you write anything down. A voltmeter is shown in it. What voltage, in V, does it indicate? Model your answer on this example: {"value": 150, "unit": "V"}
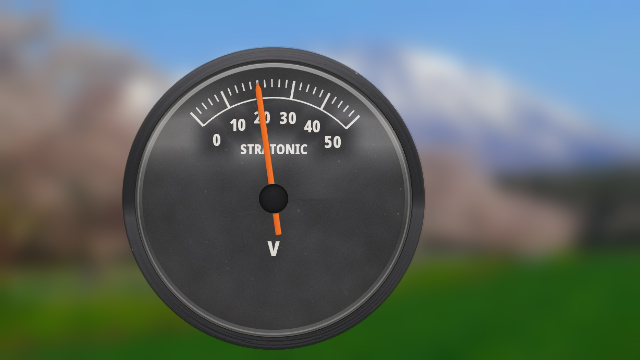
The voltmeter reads {"value": 20, "unit": "V"}
